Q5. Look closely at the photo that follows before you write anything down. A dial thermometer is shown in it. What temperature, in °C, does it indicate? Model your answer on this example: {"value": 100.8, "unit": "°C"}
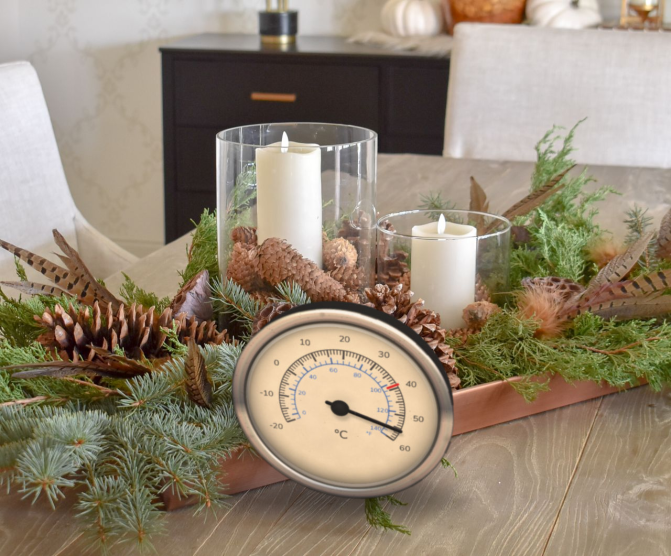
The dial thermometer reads {"value": 55, "unit": "°C"}
